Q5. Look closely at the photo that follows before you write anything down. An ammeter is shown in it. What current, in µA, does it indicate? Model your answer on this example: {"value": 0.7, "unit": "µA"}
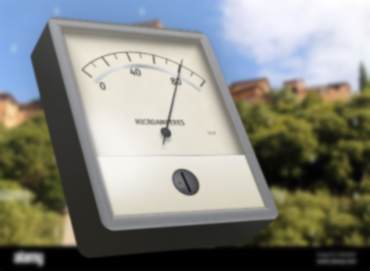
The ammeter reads {"value": 80, "unit": "µA"}
